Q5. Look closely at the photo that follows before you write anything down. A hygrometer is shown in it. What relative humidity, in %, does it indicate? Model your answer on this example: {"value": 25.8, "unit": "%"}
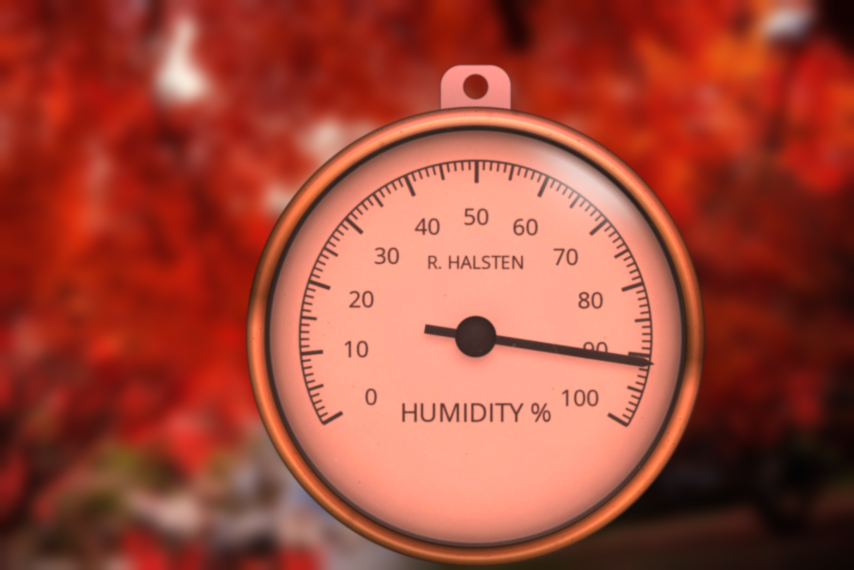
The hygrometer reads {"value": 91, "unit": "%"}
